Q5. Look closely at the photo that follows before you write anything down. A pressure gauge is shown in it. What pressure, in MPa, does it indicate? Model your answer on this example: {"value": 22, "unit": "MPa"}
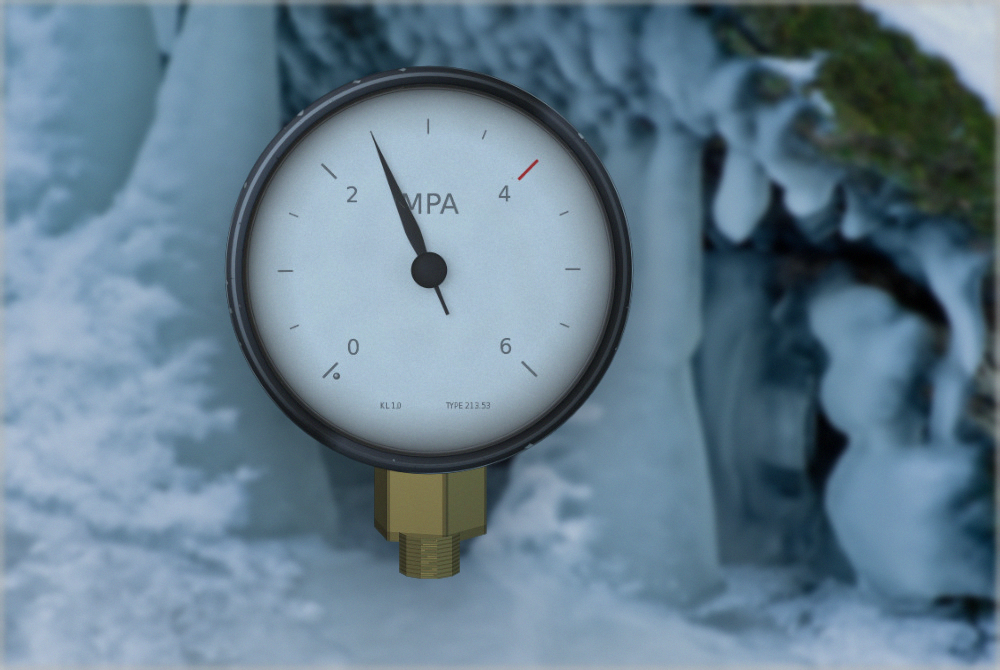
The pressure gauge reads {"value": 2.5, "unit": "MPa"}
